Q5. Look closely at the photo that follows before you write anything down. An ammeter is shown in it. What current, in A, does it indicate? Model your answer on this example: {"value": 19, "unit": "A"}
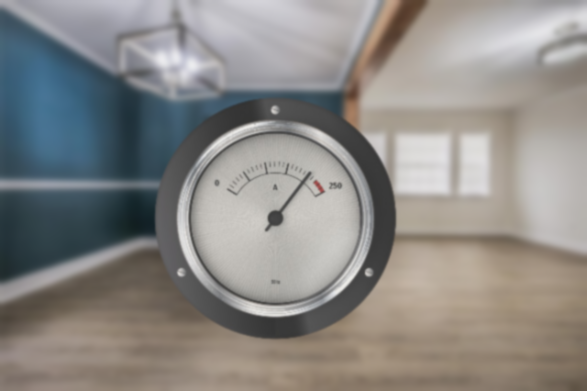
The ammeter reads {"value": 200, "unit": "A"}
